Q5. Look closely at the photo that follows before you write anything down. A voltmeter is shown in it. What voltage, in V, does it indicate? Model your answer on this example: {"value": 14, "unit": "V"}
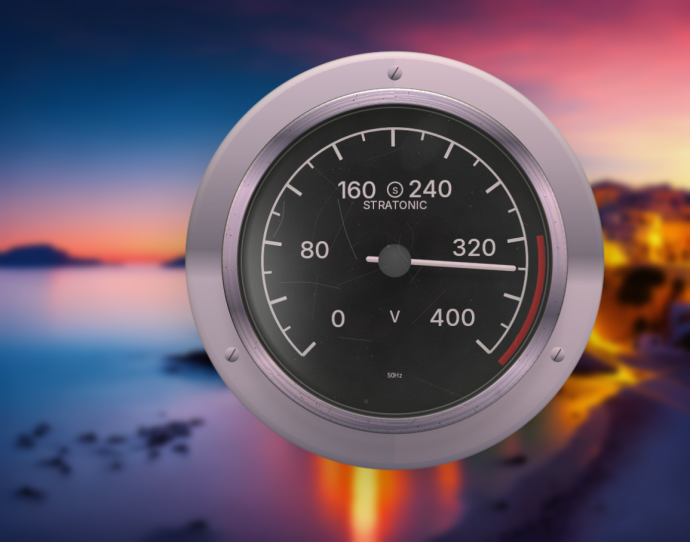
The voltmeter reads {"value": 340, "unit": "V"}
